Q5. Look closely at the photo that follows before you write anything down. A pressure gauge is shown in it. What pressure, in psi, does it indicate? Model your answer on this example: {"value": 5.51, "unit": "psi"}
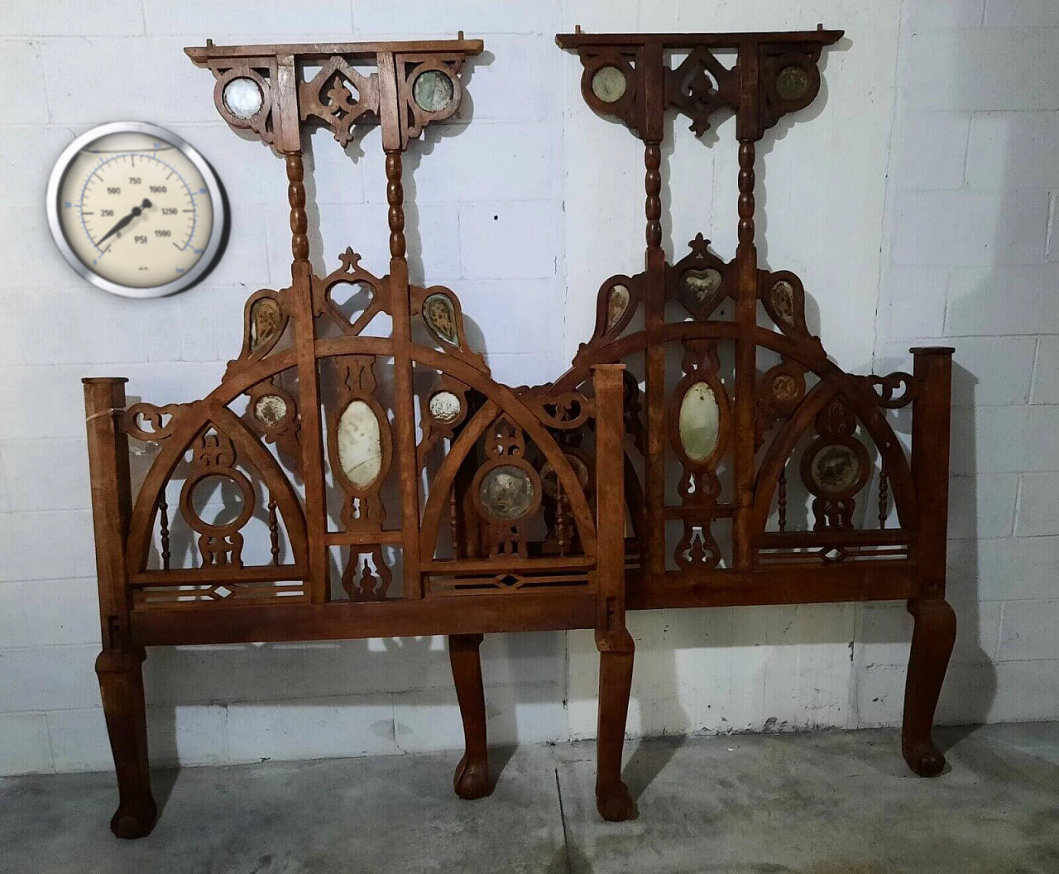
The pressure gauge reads {"value": 50, "unit": "psi"}
